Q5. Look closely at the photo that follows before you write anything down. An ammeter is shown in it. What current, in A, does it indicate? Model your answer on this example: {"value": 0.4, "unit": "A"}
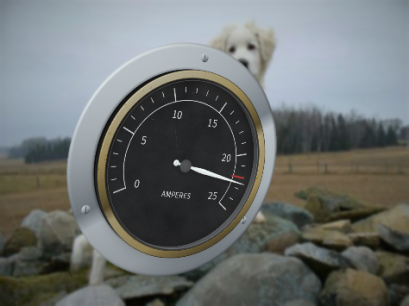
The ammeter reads {"value": 22.5, "unit": "A"}
